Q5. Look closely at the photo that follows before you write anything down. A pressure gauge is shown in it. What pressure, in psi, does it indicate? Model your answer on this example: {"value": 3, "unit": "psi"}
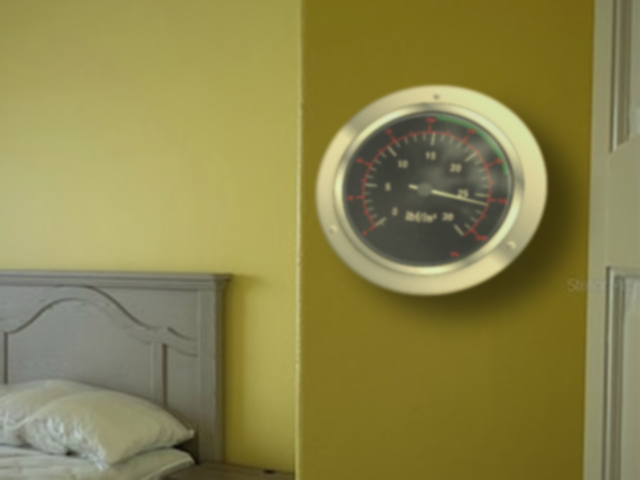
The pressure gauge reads {"value": 26, "unit": "psi"}
